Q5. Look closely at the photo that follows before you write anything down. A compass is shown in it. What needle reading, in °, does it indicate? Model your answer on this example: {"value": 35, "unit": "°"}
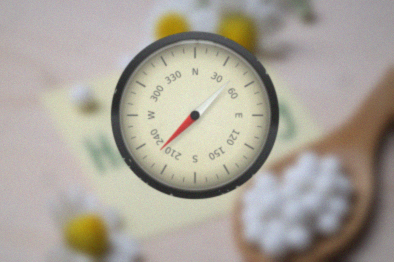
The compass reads {"value": 225, "unit": "°"}
